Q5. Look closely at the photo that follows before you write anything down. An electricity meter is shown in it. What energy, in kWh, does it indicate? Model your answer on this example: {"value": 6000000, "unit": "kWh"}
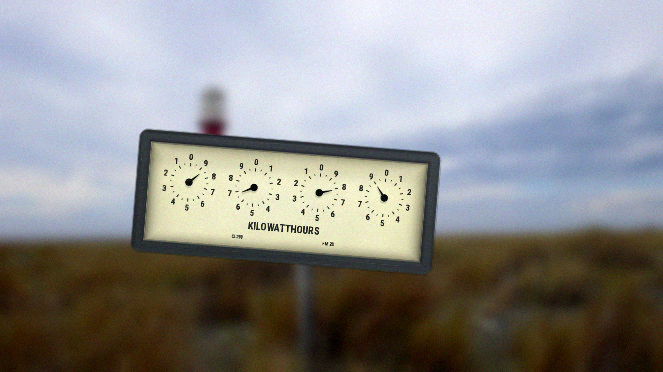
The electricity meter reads {"value": 8679, "unit": "kWh"}
